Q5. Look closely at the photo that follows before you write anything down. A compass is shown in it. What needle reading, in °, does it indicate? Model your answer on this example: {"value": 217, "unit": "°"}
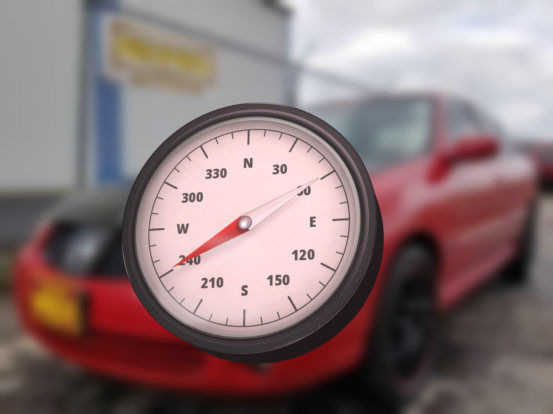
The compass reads {"value": 240, "unit": "°"}
